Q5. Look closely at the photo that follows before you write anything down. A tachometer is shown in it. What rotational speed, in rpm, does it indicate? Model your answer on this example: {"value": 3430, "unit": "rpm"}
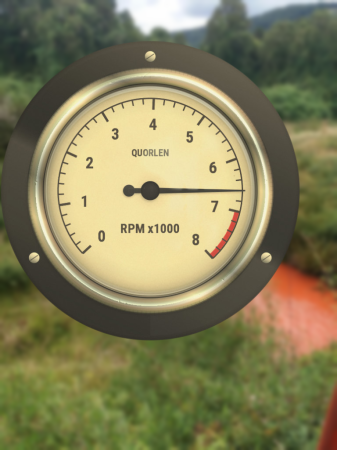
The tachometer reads {"value": 6600, "unit": "rpm"}
